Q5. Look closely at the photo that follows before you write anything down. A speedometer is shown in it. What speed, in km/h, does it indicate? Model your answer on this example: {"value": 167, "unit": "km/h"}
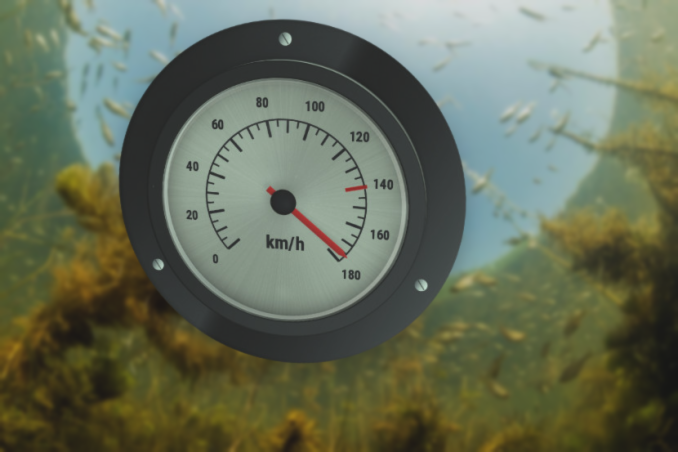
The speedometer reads {"value": 175, "unit": "km/h"}
